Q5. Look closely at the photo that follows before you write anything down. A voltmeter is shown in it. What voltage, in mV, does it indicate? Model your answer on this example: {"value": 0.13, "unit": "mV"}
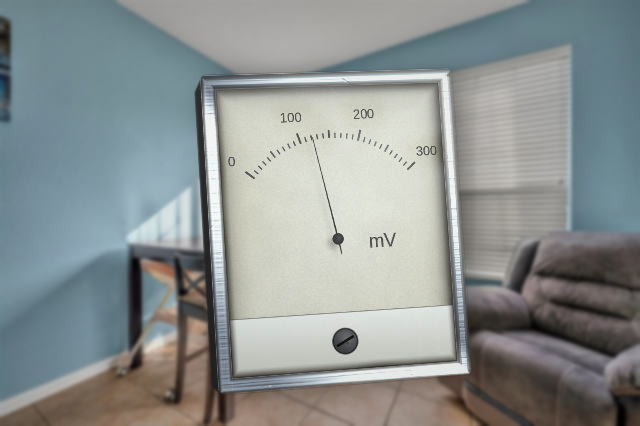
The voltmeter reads {"value": 120, "unit": "mV"}
